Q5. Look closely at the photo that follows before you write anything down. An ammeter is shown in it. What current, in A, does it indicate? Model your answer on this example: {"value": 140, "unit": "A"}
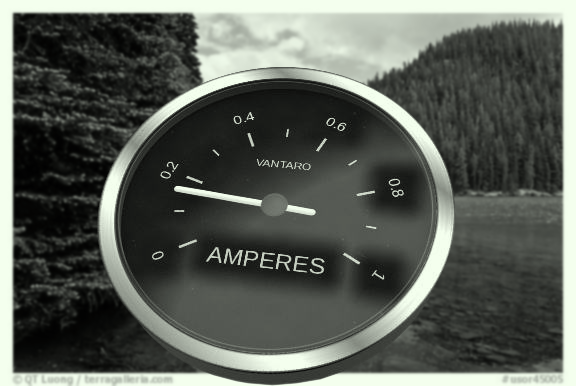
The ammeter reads {"value": 0.15, "unit": "A"}
